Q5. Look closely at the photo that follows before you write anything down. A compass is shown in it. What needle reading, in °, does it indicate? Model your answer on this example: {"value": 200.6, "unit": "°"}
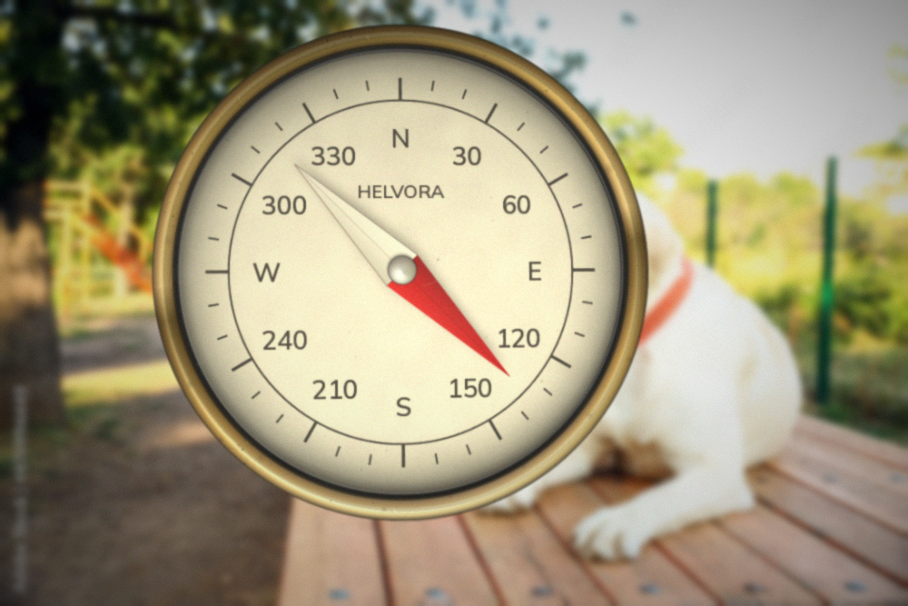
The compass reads {"value": 135, "unit": "°"}
